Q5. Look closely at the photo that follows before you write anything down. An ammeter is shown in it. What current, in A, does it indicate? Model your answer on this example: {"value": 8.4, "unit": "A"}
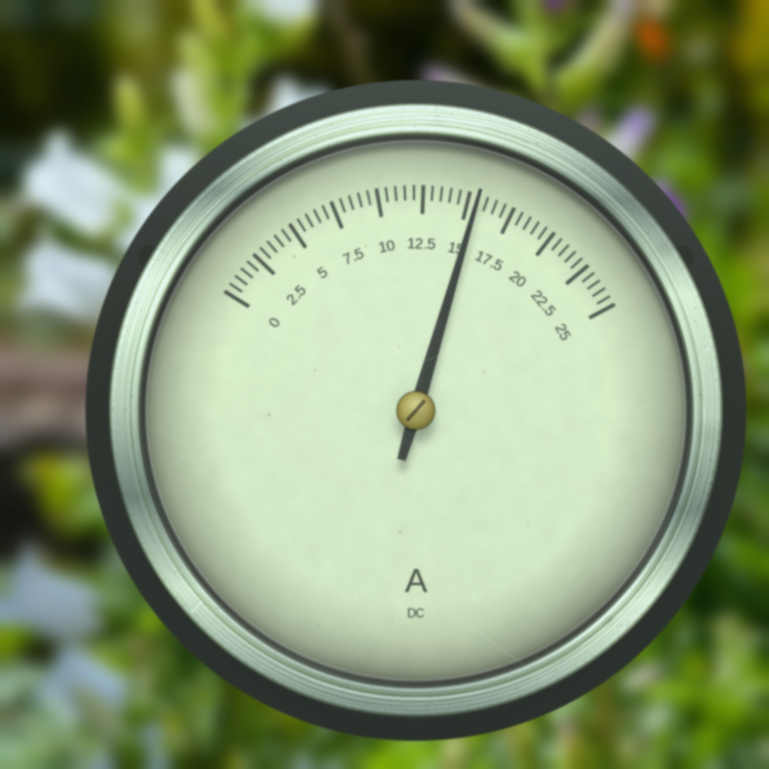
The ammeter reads {"value": 15.5, "unit": "A"}
